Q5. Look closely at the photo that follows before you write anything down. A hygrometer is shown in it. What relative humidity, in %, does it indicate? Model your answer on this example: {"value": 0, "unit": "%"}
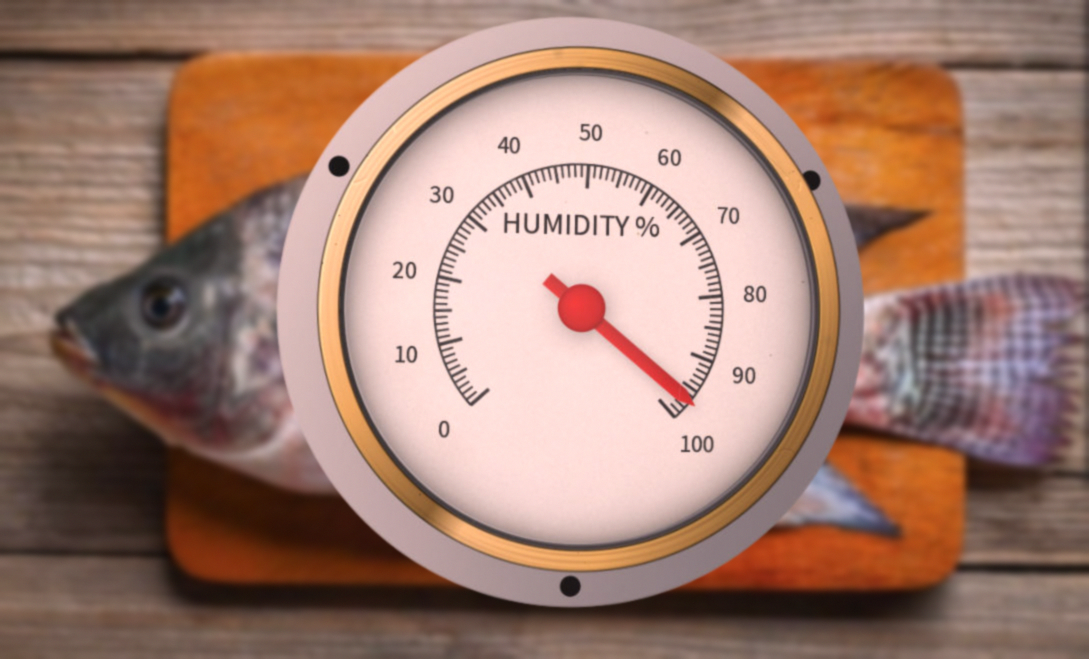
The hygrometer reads {"value": 97, "unit": "%"}
